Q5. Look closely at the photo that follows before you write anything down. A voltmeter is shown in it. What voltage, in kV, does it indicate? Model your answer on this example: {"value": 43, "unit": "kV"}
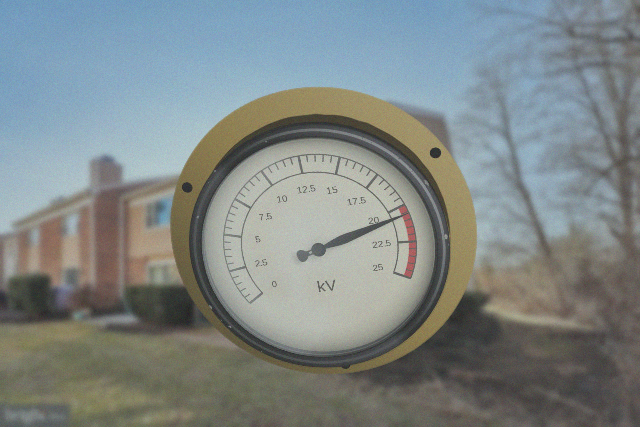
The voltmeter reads {"value": 20.5, "unit": "kV"}
